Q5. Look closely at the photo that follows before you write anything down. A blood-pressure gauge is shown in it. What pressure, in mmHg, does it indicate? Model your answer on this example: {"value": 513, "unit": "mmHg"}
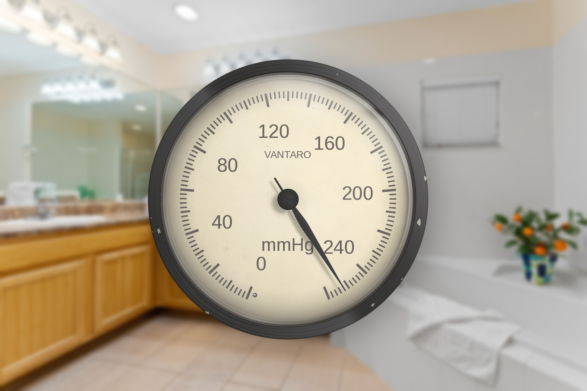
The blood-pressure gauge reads {"value": 252, "unit": "mmHg"}
